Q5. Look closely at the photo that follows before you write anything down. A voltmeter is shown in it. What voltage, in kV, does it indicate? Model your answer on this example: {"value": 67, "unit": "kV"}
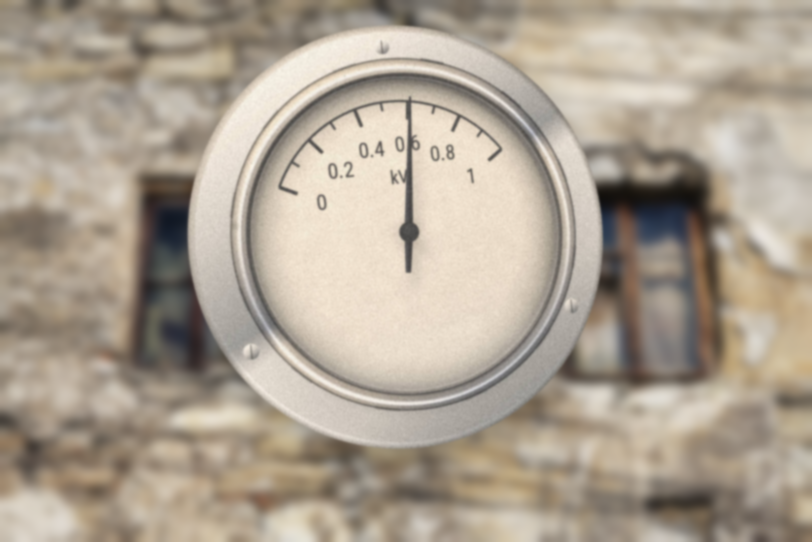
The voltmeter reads {"value": 0.6, "unit": "kV"}
